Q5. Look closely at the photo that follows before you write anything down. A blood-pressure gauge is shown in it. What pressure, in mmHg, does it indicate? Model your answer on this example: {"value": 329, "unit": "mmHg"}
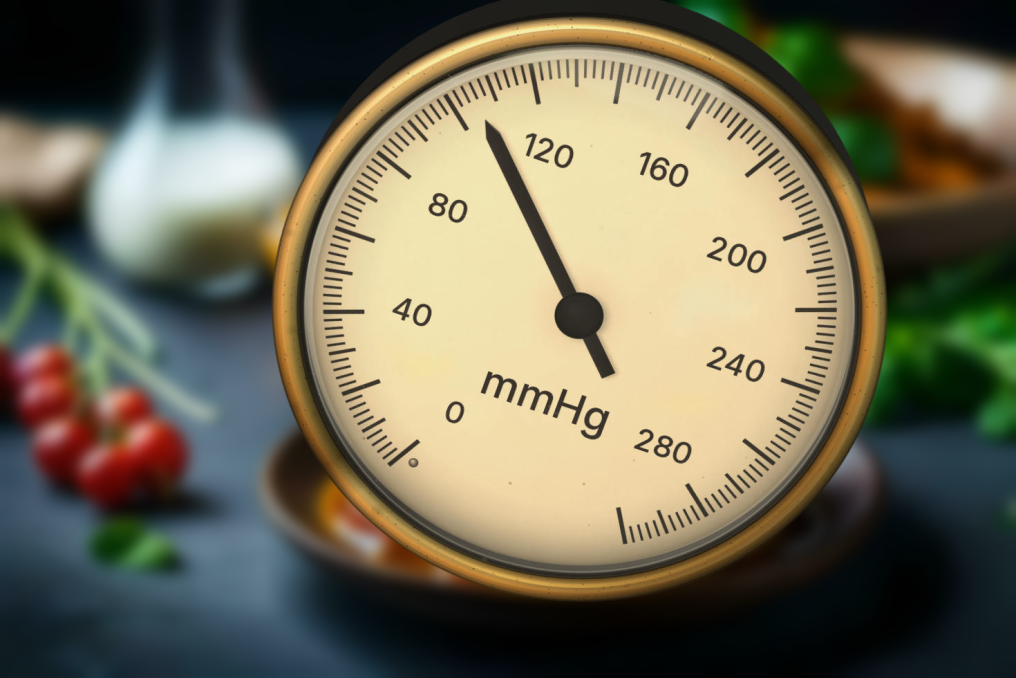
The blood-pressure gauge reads {"value": 106, "unit": "mmHg"}
